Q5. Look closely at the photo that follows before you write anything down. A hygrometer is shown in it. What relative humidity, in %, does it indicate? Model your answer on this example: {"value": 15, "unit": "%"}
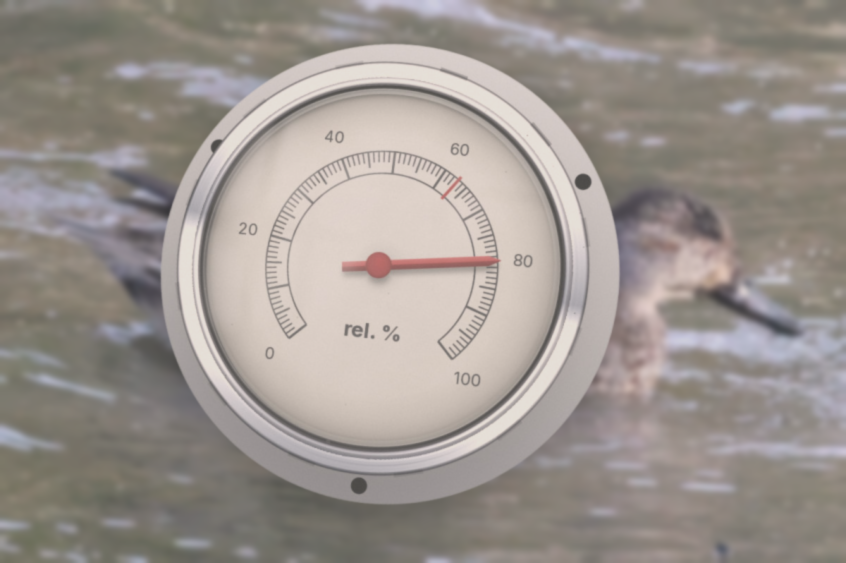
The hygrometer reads {"value": 80, "unit": "%"}
